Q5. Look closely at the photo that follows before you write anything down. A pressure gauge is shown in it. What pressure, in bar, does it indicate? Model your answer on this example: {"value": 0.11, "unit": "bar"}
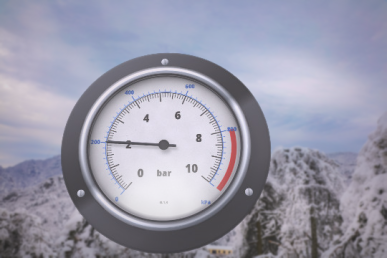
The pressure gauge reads {"value": 2, "unit": "bar"}
